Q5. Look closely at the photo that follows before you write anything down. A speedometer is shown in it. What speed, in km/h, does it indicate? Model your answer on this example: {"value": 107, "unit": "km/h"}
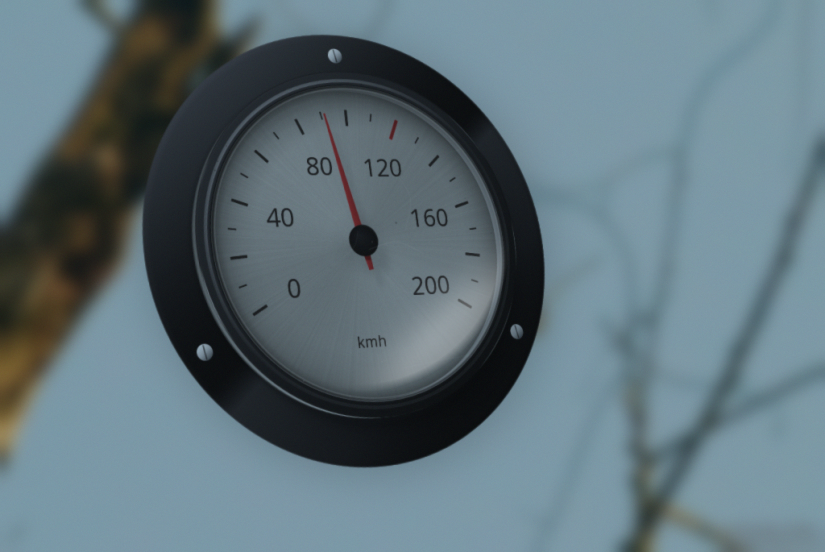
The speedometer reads {"value": 90, "unit": "km/h"}
